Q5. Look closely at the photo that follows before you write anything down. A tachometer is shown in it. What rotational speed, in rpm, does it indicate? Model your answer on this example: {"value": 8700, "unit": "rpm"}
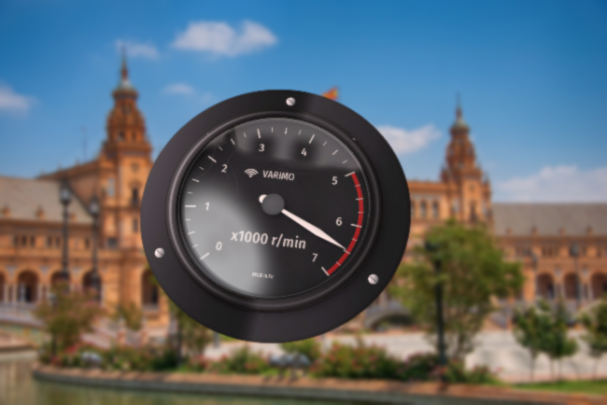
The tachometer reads {"value": 6500, "unit": "rpm"}
